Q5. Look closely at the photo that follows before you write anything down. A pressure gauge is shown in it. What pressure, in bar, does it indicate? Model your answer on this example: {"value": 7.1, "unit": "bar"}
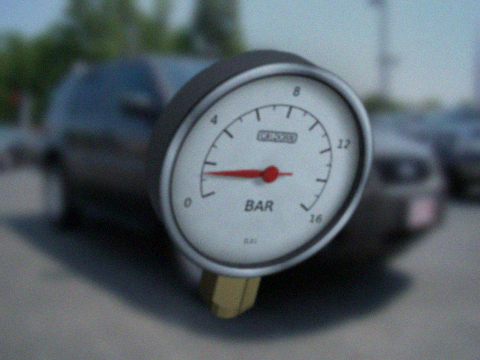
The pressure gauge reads {"value": 1.5, "unit": "bar"}
